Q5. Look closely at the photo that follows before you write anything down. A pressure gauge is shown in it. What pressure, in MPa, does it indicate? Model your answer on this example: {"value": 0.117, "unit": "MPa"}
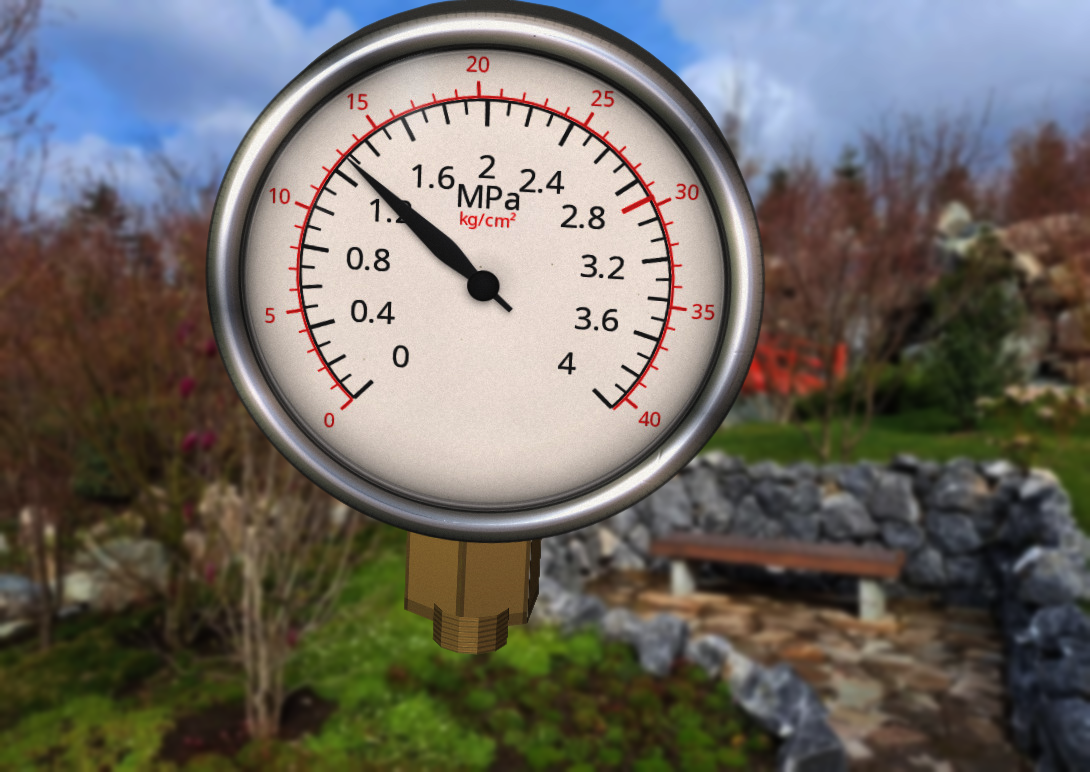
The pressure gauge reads {"value": 1.3, "unit": "MPa"}
